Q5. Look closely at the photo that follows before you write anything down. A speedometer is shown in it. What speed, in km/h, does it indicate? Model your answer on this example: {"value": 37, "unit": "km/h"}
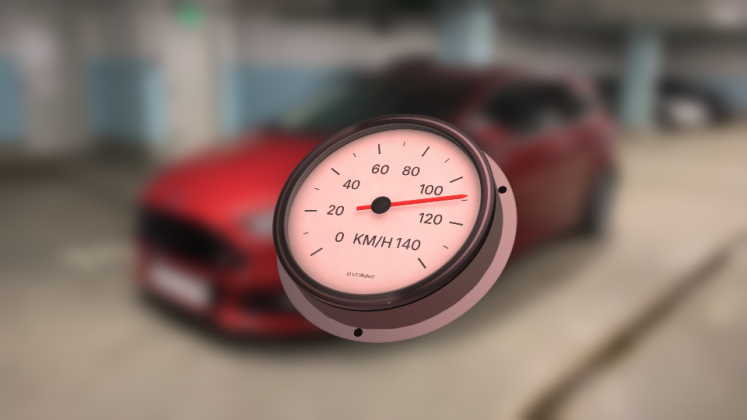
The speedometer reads {"value": 110, "unit": "km/h"}
